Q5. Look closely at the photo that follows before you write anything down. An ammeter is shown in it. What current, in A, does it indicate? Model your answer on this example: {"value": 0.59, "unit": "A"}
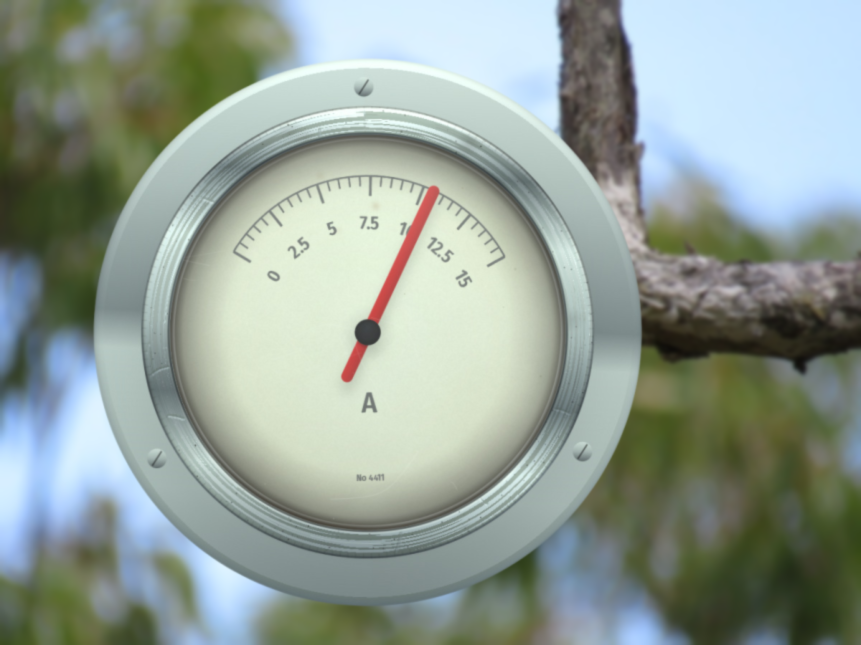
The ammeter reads {"value": 10.5, "unit": "A"}
